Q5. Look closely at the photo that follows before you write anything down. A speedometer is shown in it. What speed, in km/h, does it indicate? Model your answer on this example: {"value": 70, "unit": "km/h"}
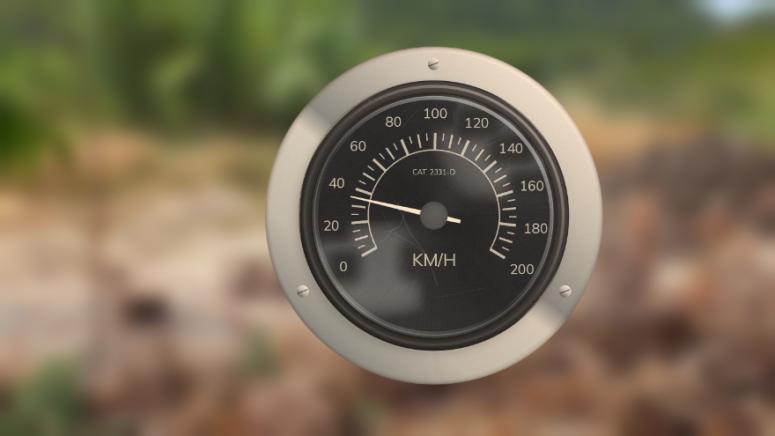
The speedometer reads {"value": 35, "unit": "km/h"}
